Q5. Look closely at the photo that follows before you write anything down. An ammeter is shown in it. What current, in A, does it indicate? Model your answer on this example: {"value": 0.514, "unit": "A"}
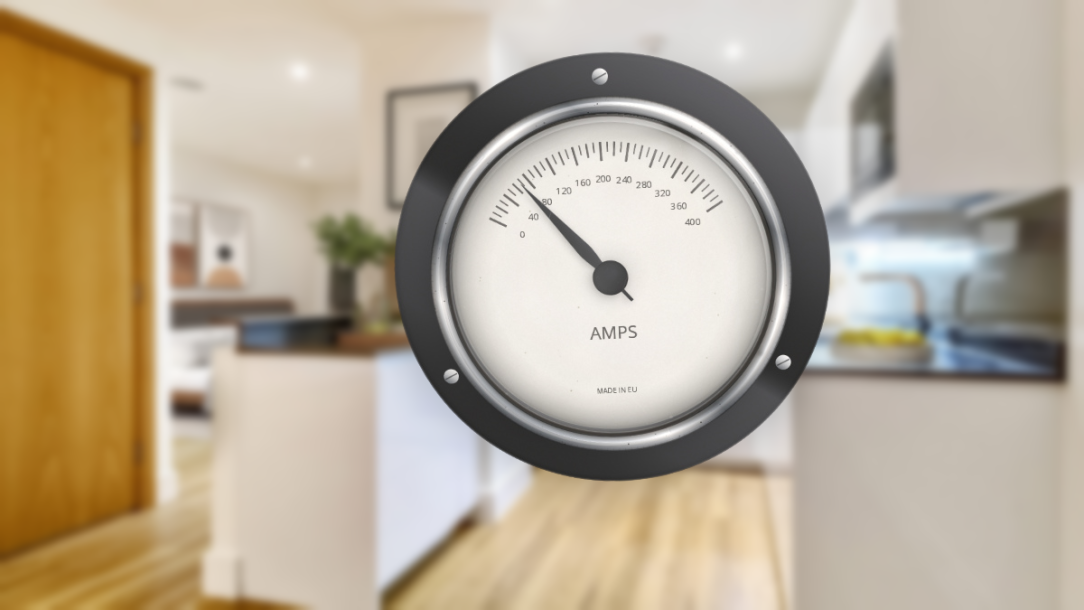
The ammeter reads {"value": 70, "unit": "A"}
